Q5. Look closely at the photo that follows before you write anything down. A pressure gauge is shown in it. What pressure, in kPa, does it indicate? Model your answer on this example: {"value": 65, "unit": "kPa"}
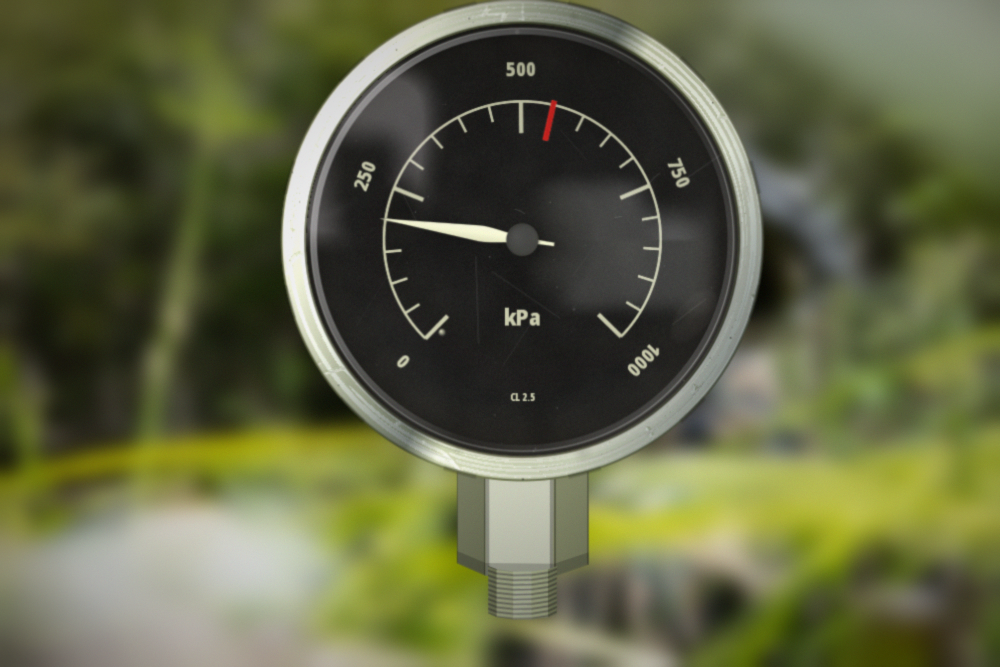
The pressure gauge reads {"value": 200, "unit": "kPa"}
